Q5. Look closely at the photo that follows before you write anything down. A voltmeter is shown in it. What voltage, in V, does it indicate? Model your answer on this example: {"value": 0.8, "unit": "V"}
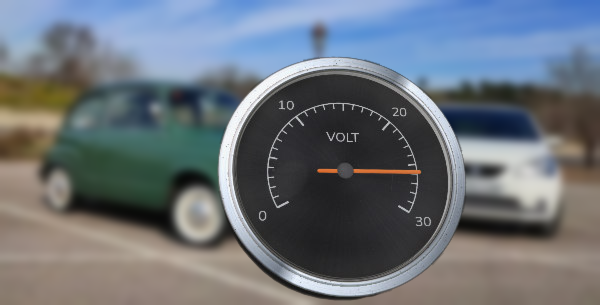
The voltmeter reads {"value": 26, "unit": "V"}
